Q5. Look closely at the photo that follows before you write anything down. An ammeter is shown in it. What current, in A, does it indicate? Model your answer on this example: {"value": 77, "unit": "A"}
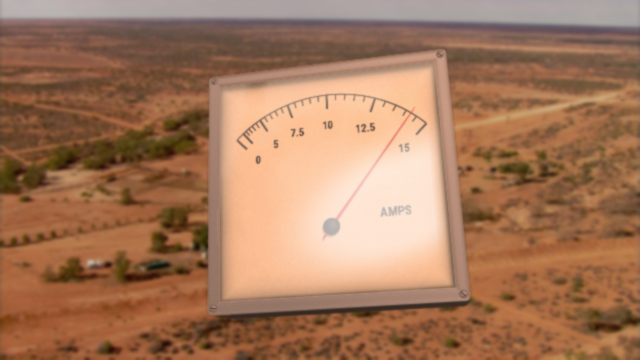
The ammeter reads {"value": 14.25, "unit": "A"}
